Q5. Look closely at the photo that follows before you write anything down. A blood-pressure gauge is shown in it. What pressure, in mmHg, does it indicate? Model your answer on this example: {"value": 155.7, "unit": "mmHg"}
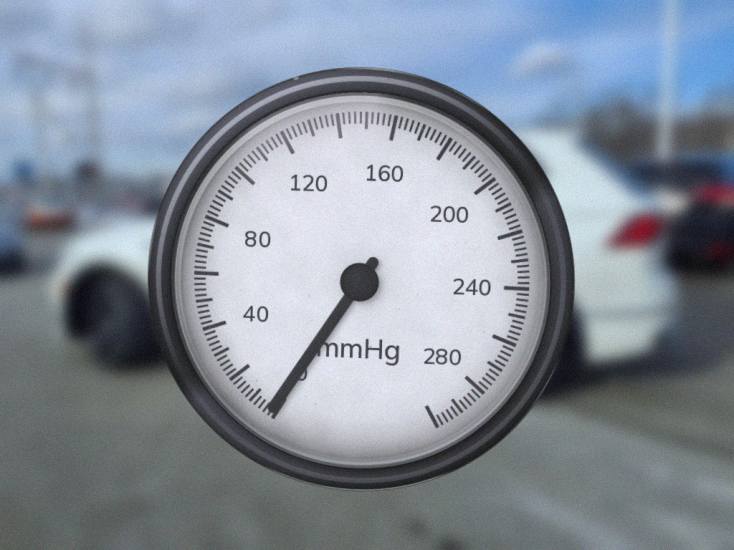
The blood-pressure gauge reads {"value": 2, "unit": "mmHg"}
